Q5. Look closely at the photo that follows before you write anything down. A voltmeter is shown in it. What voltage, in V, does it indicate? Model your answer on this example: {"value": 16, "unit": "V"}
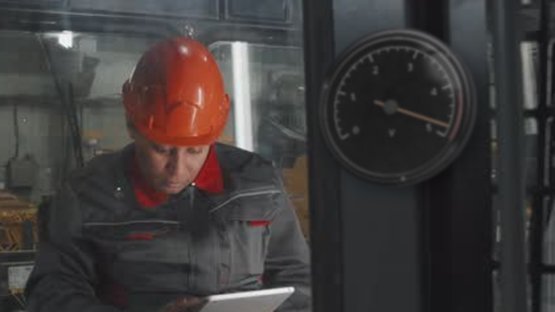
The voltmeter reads {"value": 4.8, "unit": "V"}
